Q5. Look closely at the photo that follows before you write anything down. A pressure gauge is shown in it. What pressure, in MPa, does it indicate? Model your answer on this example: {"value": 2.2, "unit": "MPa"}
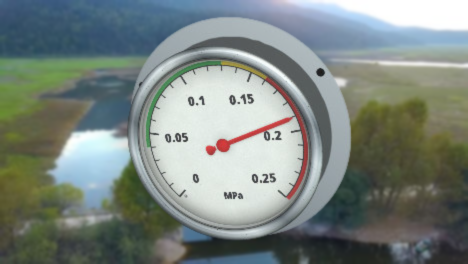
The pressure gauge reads {"value": 0.19, "unit": "MPa"}
